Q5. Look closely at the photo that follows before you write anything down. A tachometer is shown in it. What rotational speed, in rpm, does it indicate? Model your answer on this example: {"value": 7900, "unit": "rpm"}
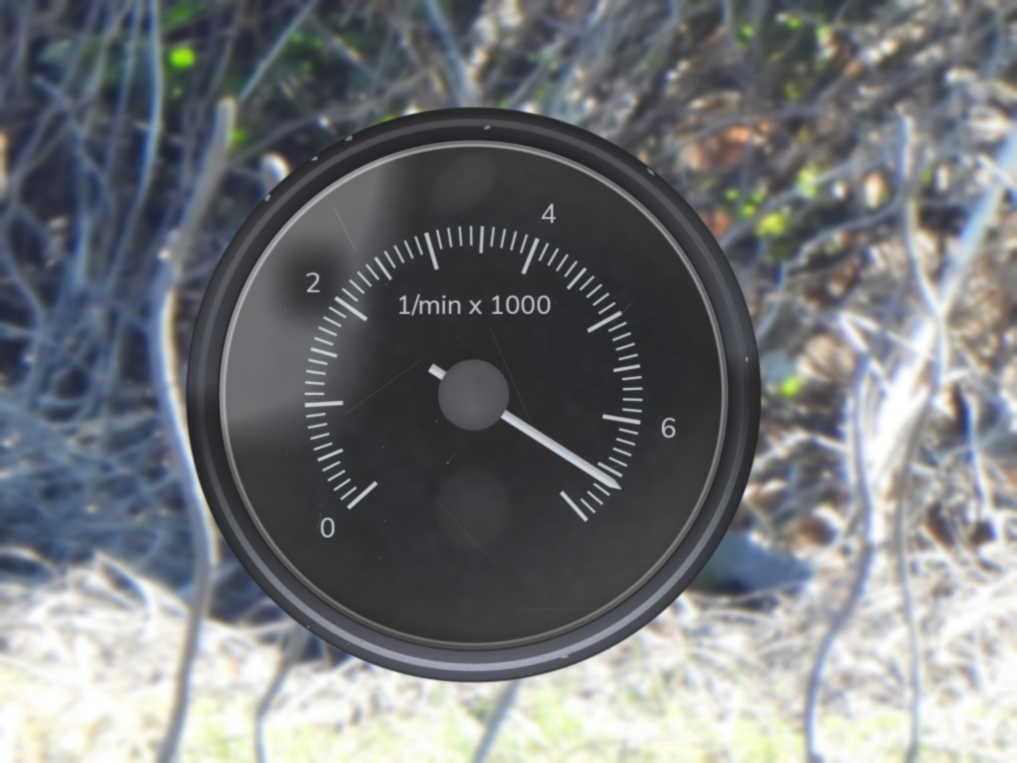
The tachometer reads {"value": 6600, "unit": "rpm"}
